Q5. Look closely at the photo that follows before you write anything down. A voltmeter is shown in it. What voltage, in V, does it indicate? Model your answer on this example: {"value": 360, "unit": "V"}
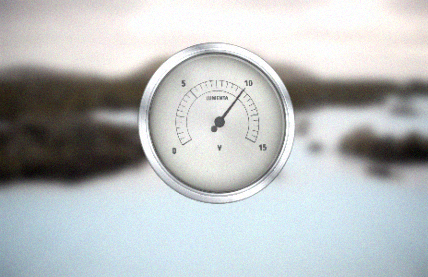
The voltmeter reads {"value": 10, "unit": "V"}
